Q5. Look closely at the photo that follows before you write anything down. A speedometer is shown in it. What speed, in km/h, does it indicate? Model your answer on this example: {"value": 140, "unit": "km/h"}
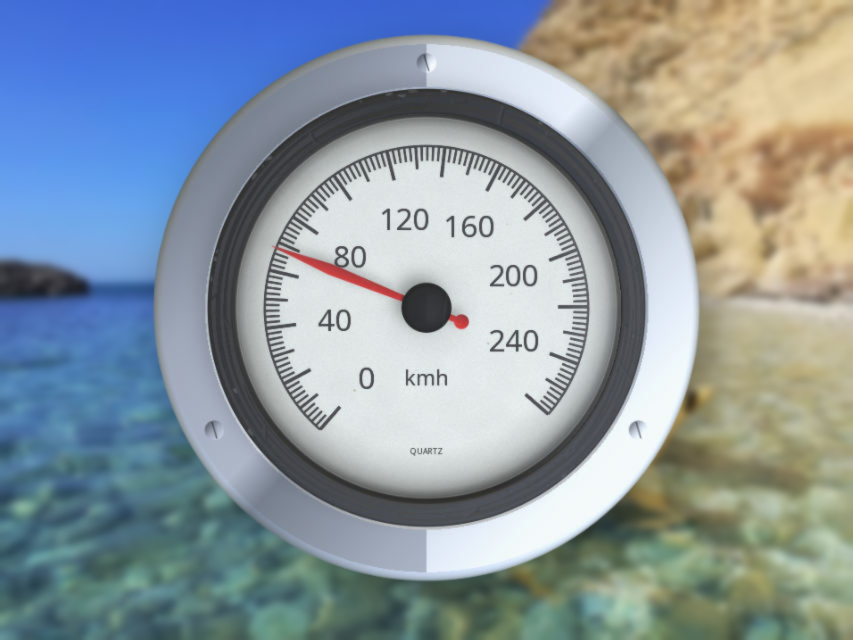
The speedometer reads {"value": 68, "unit": "km/h"}
